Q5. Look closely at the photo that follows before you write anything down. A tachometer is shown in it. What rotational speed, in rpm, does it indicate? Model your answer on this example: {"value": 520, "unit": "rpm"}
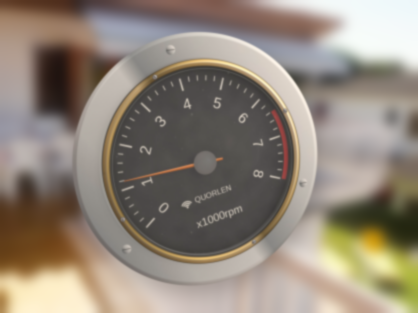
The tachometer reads {"value": 1200, "unit": "rpm"}
